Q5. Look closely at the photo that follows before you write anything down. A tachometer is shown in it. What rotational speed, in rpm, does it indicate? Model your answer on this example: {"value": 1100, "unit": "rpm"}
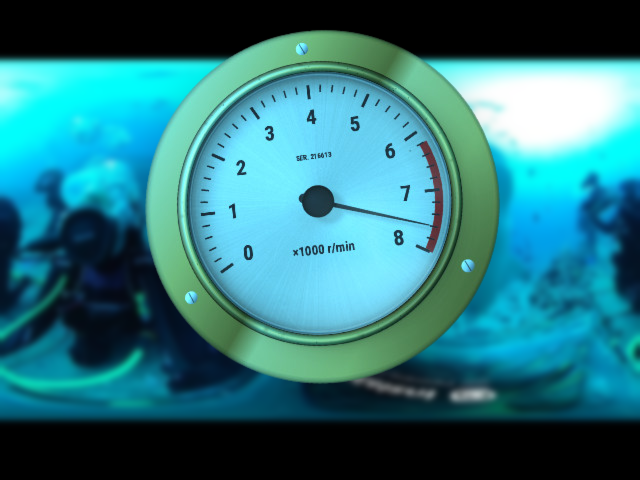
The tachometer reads {"value": 7600, "unit": "rpm"}
